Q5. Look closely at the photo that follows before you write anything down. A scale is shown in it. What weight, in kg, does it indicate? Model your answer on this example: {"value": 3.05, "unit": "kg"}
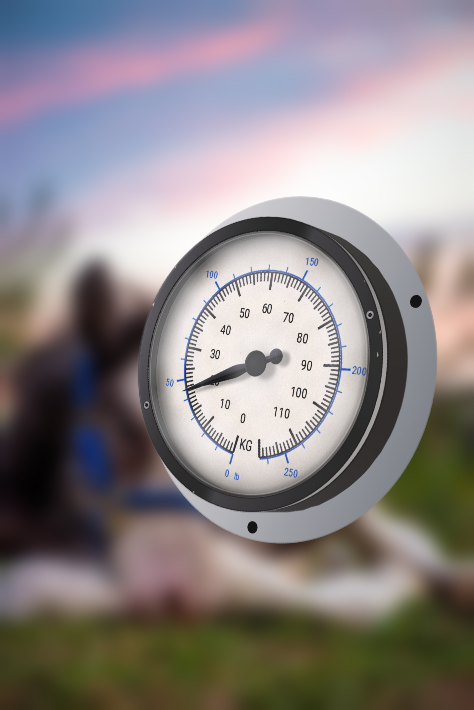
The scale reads {"value": 20, "unit": "kg"}
